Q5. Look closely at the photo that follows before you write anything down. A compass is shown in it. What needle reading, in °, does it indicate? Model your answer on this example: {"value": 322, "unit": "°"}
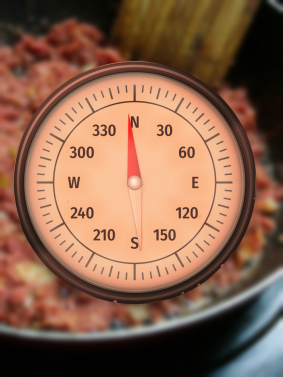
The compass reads {"value": 355, "unit": "°"}
